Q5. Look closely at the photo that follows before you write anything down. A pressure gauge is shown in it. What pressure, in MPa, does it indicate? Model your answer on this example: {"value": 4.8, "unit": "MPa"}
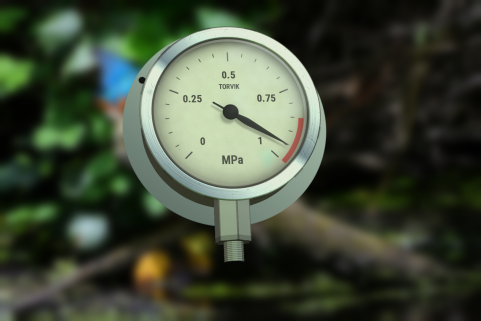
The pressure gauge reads {"value": 0.95, "unit": "MPa"}
